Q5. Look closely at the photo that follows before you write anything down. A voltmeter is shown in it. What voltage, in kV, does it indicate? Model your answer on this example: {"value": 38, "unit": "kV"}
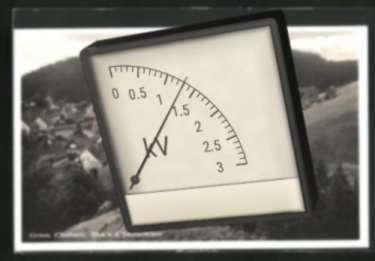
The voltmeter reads {"value": 1.3, "unit": "kV"}
